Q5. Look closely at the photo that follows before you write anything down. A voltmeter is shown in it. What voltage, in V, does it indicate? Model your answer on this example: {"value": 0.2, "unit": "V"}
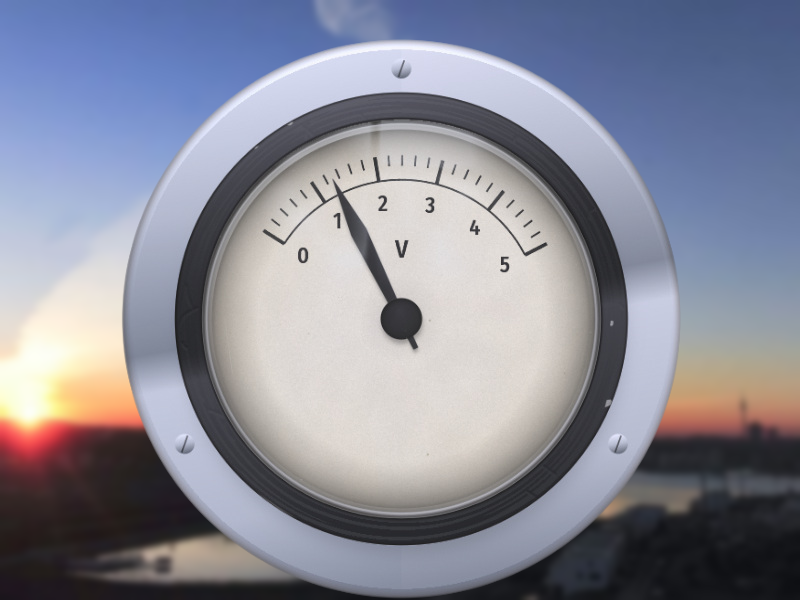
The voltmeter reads {"value": 1.3, "unit": "V"}
